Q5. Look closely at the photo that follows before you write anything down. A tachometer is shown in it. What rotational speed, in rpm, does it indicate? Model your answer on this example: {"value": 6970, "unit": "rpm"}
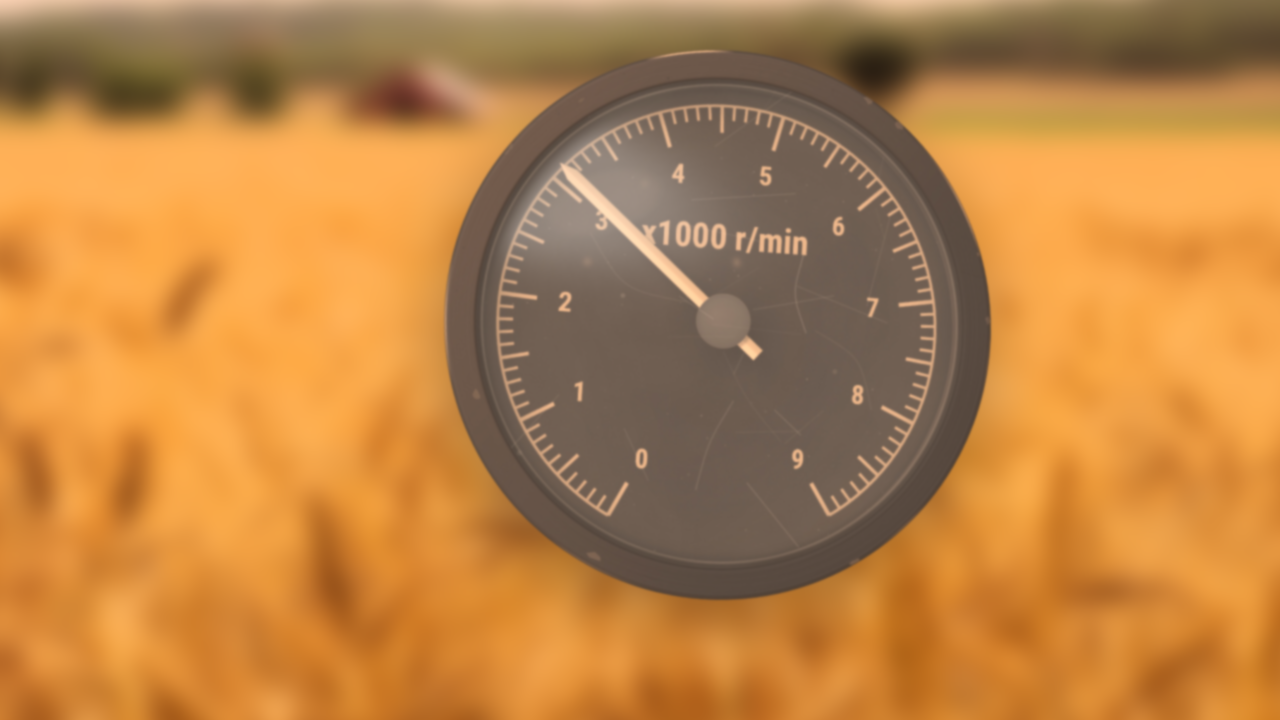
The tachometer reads {"value": 3100, "unit": "rpm"}
